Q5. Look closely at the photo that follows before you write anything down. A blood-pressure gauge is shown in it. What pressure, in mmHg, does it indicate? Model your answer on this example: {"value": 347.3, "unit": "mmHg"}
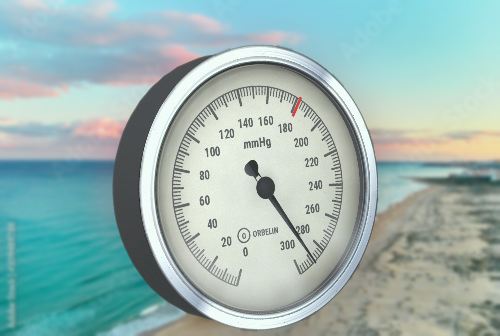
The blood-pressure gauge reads {"value": 290, "unit": "mmHg"}
